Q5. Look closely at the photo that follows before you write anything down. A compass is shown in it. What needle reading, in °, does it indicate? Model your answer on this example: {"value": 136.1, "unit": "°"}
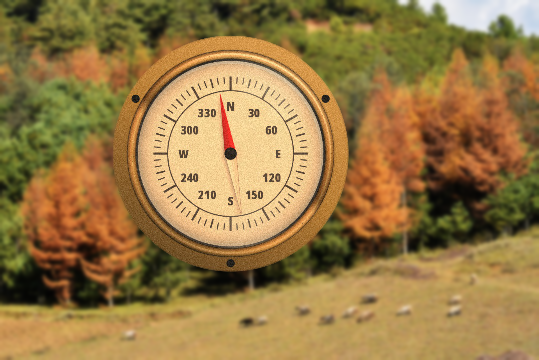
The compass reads {"value": 350, "unit": "°"}
